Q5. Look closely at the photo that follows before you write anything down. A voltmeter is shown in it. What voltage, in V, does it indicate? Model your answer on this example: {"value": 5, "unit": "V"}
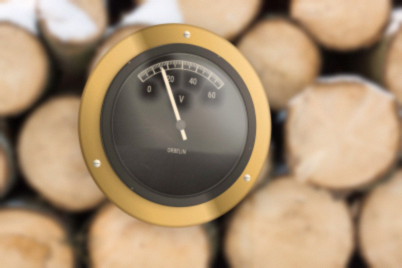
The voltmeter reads {"value": 15, "unit": "V"}
